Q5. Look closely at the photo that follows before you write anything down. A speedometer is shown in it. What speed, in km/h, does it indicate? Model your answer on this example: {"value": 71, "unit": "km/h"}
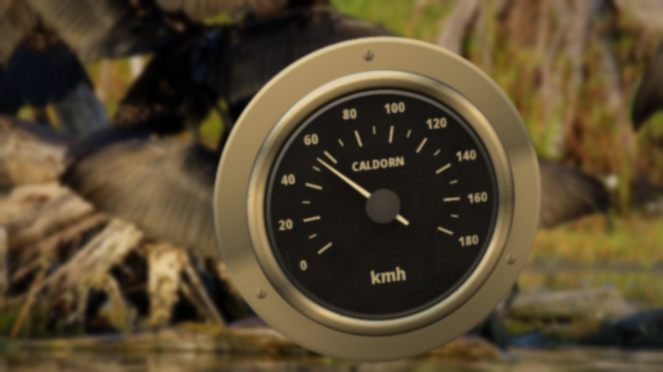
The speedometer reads {"value": 55, "unit": "km/h"}
